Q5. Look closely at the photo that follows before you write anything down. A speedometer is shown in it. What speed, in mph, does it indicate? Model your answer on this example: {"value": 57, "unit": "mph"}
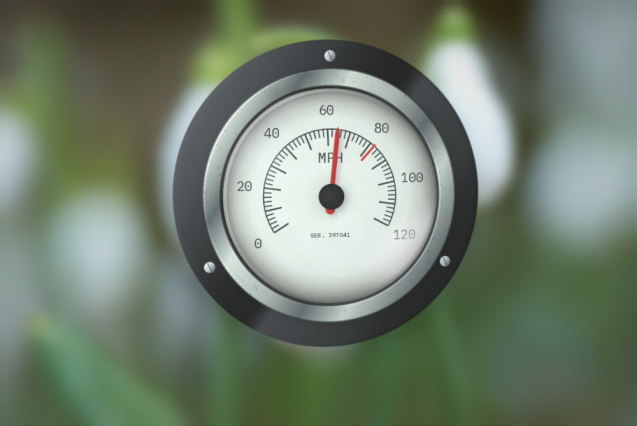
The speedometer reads {"value": 64, "unit": "mph"}
